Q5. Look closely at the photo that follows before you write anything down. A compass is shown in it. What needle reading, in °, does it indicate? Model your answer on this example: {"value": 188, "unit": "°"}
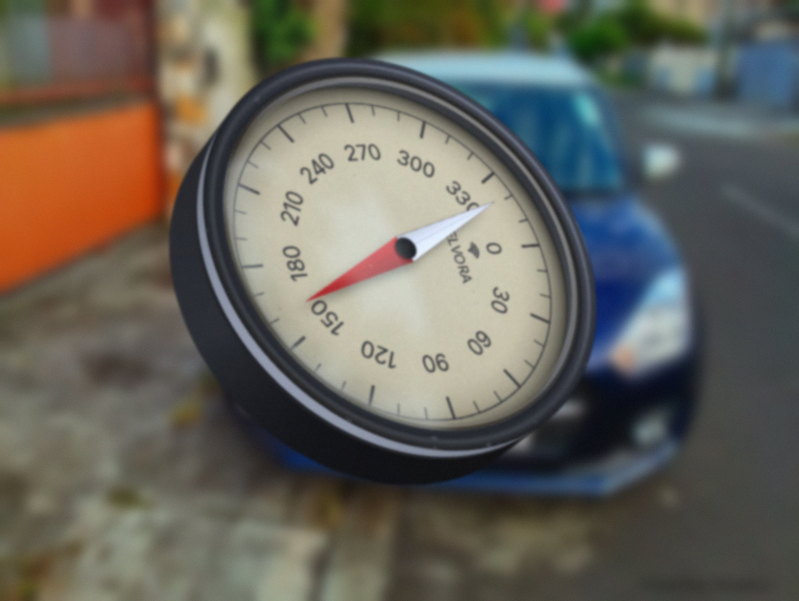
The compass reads {"value": 160, "unit": "°"}
